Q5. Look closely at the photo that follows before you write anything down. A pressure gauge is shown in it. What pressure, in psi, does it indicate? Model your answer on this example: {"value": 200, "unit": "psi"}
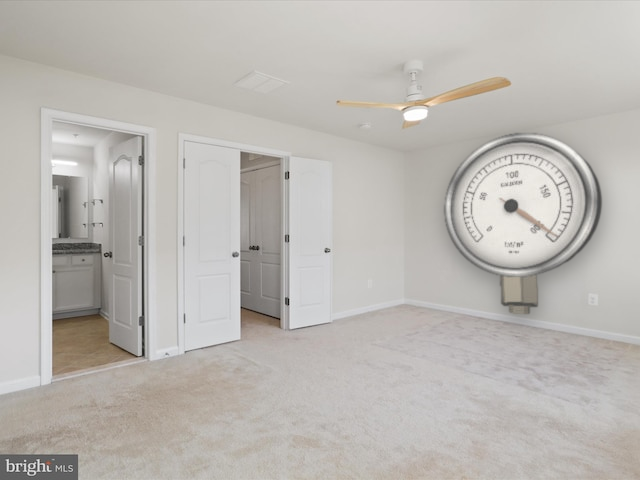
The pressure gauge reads {"value": 195, "unit": "psi"}
